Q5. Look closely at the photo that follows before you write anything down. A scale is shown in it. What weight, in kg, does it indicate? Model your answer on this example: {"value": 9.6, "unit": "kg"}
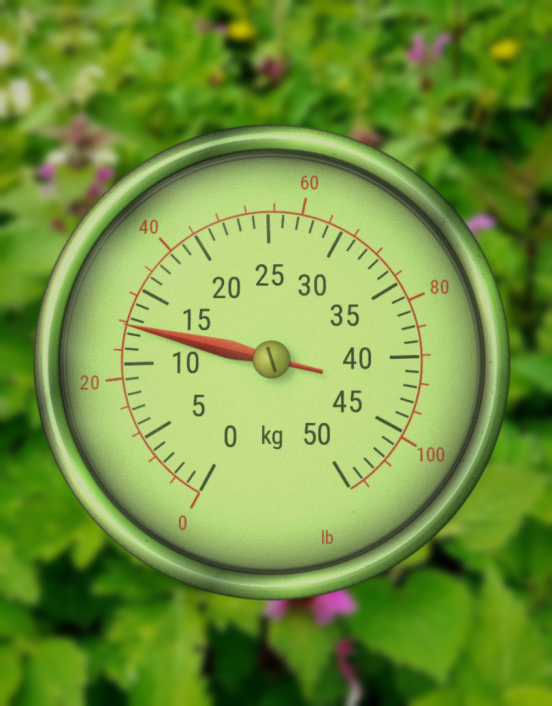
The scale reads {"value": 12.5, "unit": "kg"}
